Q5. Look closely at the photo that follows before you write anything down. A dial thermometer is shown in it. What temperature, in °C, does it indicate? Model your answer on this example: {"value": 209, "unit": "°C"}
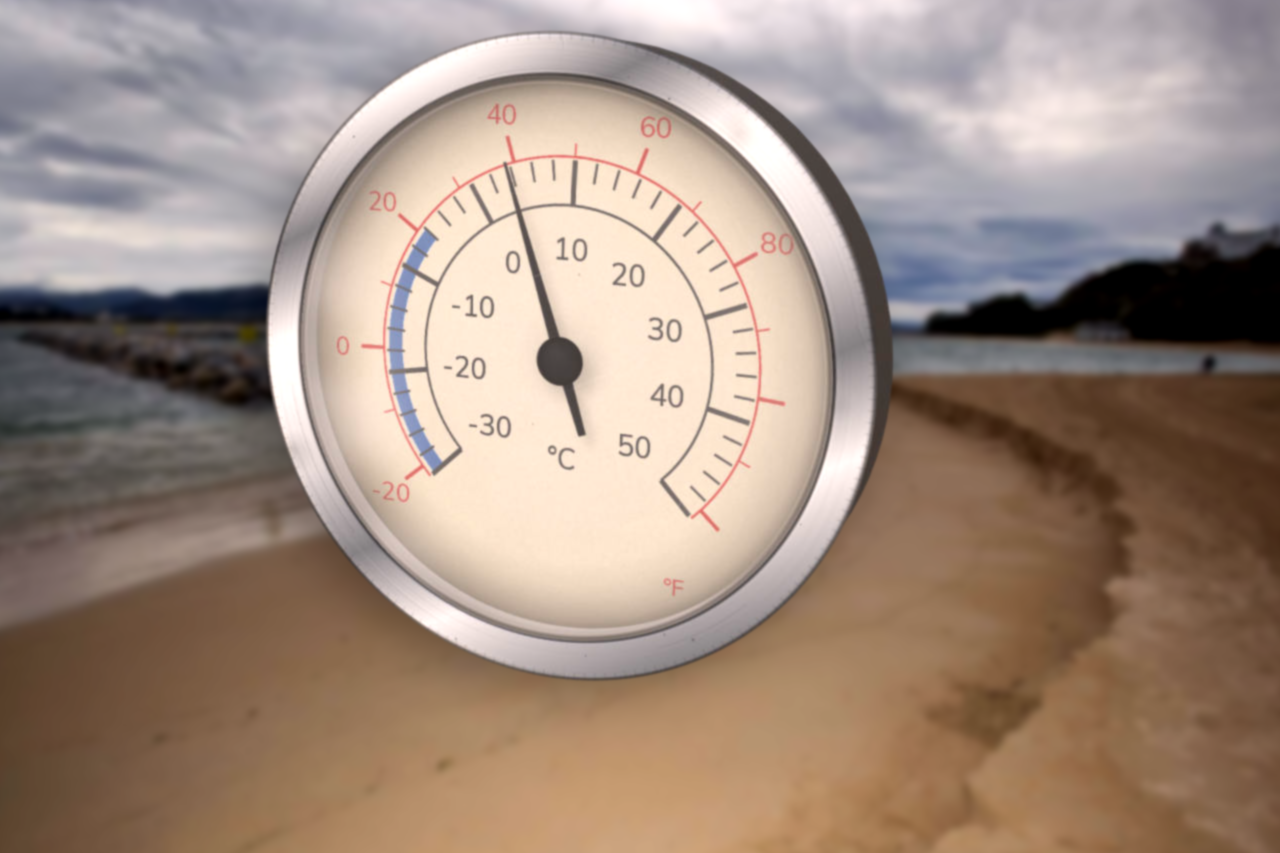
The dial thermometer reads {"value": 4, "unit": "°C"}
